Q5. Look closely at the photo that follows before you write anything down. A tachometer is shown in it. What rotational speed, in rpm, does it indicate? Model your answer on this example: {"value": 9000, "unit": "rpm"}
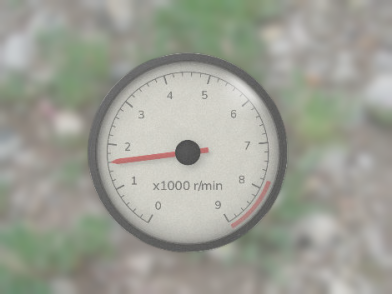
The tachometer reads {"value": 1600, "unit": "rpm"}
